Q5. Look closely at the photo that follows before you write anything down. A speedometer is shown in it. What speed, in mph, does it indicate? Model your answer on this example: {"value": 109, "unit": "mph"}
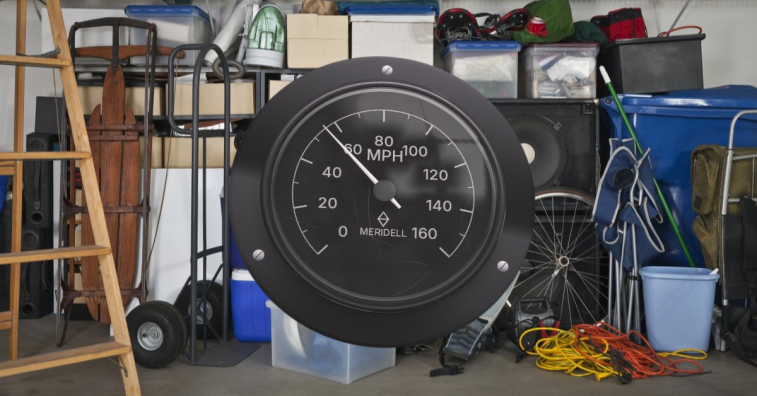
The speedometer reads {"value": 55, "unit": "mph"}
